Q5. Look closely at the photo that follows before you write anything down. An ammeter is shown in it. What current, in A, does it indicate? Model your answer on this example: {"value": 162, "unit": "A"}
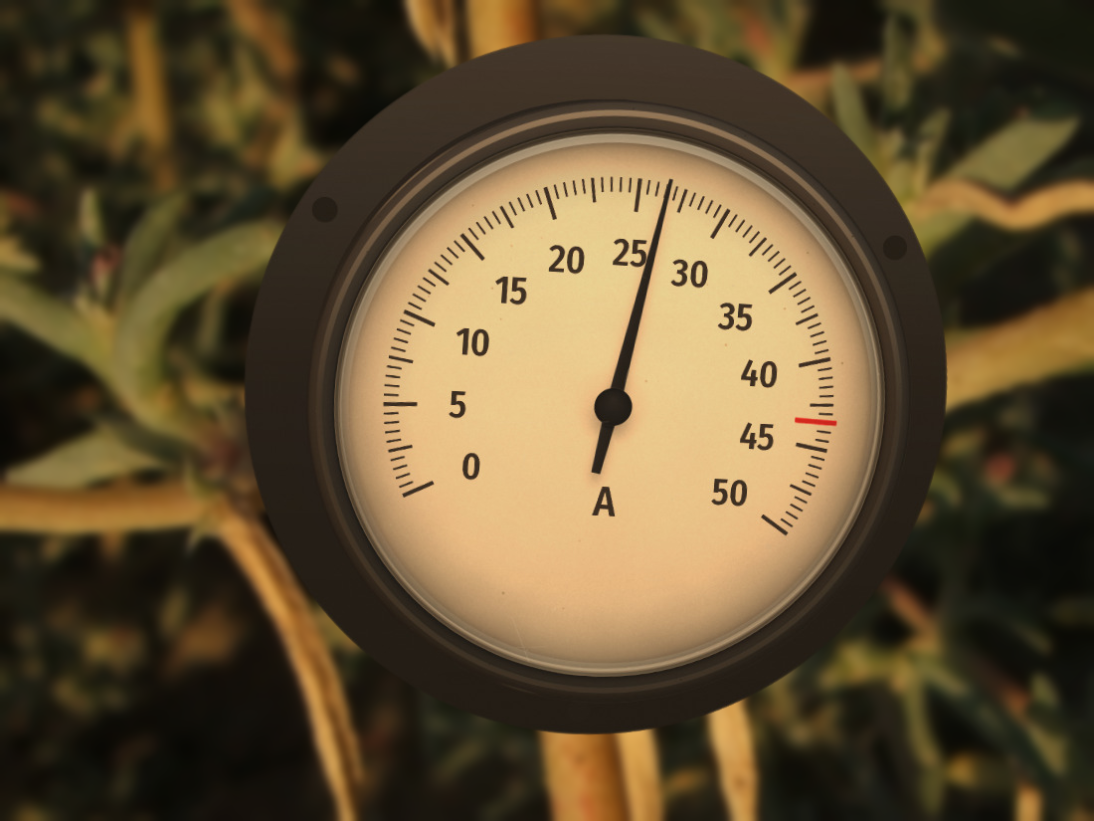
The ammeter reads {"value": 26.5, "unit": "A"}
